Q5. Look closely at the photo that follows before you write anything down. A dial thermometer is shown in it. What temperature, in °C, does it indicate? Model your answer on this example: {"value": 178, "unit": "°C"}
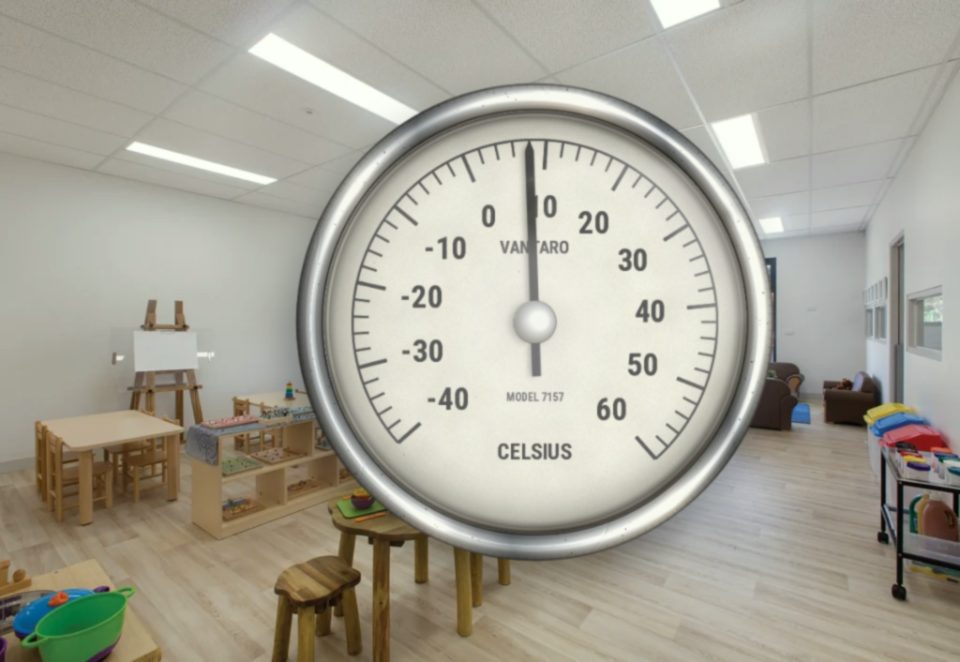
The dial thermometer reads {"value": 8, "unit": "°C"}
